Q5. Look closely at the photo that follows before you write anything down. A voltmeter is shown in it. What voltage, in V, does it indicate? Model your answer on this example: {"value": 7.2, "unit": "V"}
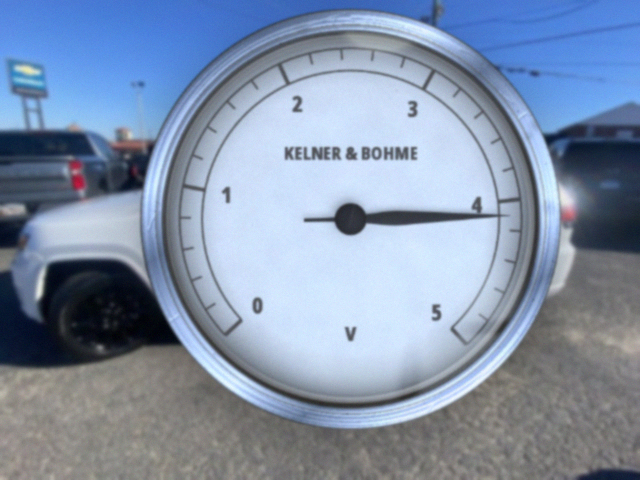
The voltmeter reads {"value": 4.1, "unit": "V"}
